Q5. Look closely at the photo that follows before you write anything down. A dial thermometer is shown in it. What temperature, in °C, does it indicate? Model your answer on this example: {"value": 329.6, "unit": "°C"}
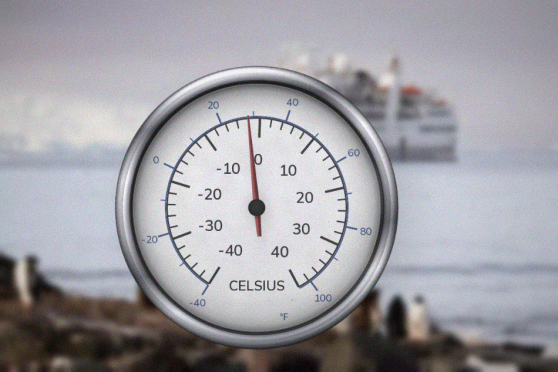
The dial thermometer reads {"value": -2, "unit": "°C"}
